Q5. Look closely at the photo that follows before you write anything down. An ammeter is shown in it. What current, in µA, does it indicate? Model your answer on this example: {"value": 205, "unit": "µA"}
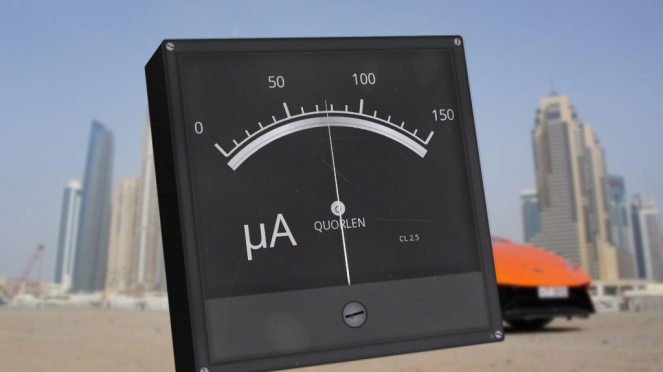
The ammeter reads {"value": 75, "unit": "µA"}
